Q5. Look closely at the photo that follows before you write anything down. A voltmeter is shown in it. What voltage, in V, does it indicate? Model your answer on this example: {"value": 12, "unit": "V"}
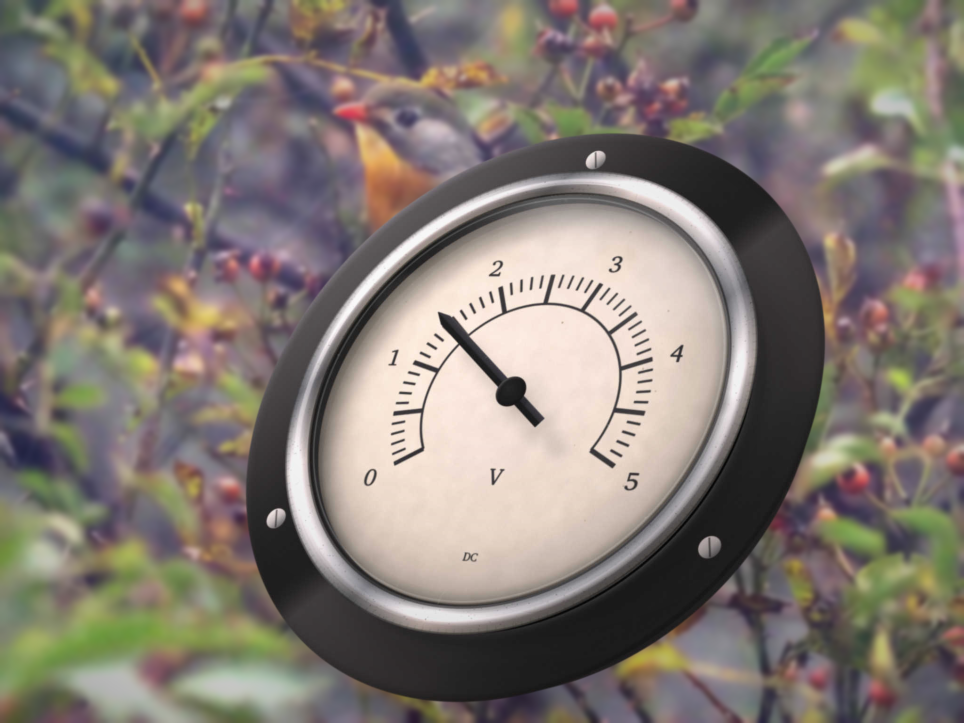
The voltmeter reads {"value": 1.45, "unit": "V"}
